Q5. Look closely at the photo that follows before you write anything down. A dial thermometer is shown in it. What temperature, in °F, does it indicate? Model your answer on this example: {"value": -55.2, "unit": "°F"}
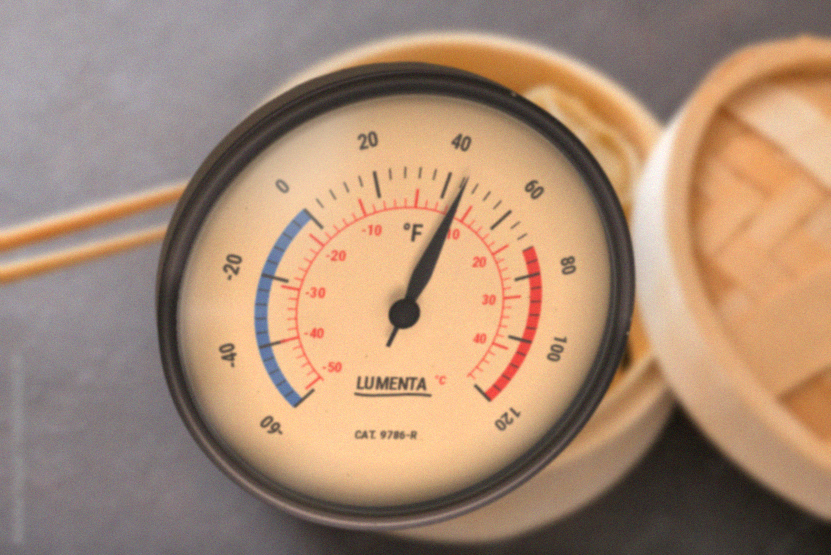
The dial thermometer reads {"value": 44, "unit": "°F"}
